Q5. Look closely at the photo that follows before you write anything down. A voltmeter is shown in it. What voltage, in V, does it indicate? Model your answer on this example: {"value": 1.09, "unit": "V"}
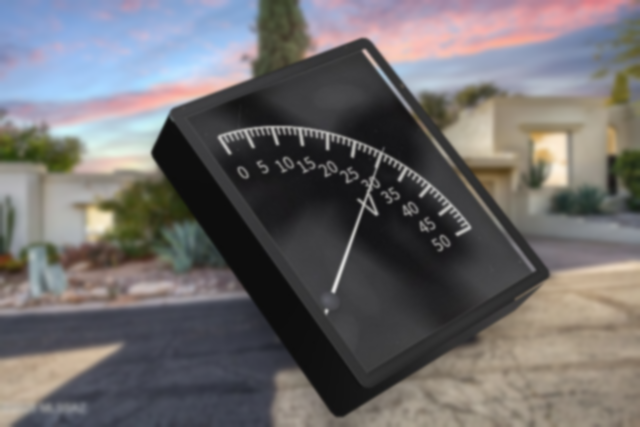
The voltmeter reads {"value": 30, "unit": "V"}
